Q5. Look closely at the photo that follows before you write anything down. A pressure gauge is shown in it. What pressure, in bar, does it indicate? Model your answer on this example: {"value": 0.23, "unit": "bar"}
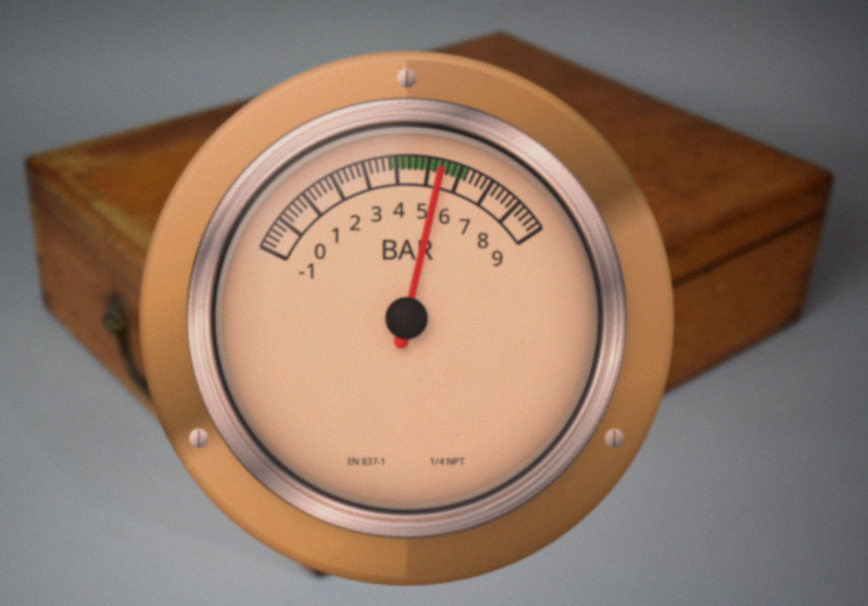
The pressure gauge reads {"value": 5.4, "unit": "bar"}
